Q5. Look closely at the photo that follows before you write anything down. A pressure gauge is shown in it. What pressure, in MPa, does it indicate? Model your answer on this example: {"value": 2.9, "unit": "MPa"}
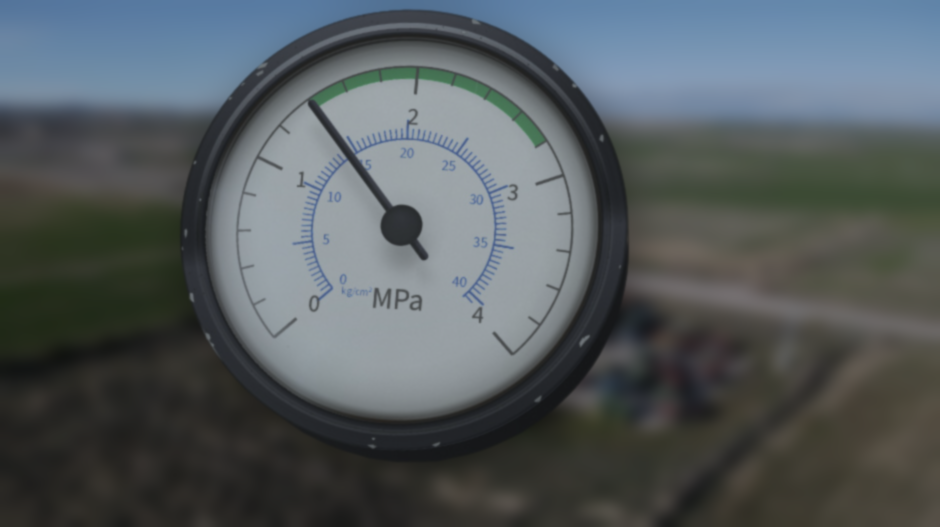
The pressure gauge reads {"value": 1.4, "unit": "MPa"}
